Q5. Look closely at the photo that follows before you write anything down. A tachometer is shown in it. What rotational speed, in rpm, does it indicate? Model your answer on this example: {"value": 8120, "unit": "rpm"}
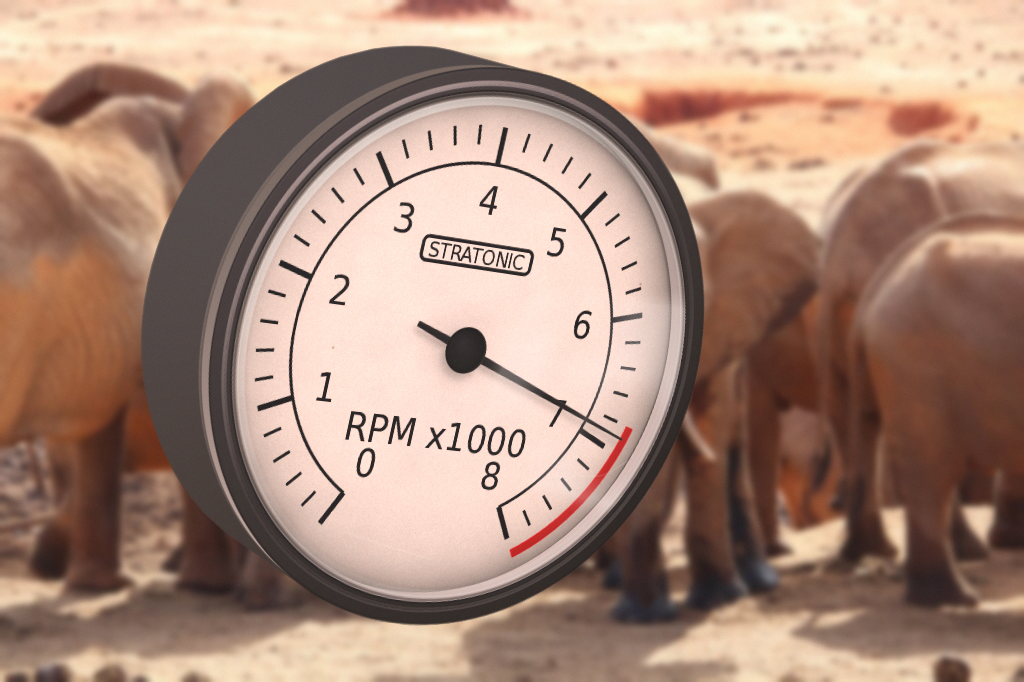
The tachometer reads {"value": 6900, "unit": "rpm"}
